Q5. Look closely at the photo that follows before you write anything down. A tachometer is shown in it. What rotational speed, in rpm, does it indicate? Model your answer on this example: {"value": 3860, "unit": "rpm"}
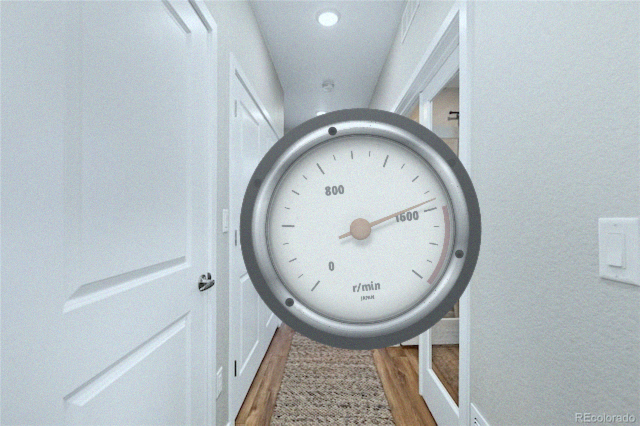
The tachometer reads {"value": 1550, "unit": "rpm"}
